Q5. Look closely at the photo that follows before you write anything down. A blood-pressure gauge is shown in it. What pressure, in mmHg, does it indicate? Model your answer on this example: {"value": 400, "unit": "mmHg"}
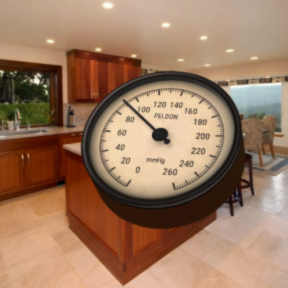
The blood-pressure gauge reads {"value": 90, "unit": "mmHg"}
